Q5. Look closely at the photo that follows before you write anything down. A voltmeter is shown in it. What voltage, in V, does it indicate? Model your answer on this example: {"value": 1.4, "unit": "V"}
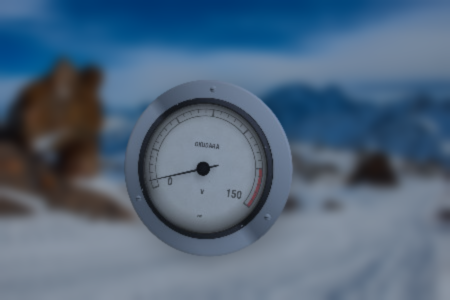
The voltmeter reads {"value": 5, "unit": "V"}
